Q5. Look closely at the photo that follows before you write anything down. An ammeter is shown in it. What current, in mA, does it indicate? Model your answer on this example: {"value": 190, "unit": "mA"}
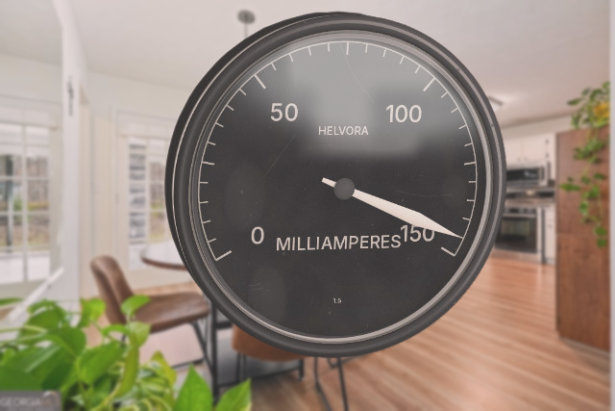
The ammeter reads {"value": 145, "unit": "mA"}
